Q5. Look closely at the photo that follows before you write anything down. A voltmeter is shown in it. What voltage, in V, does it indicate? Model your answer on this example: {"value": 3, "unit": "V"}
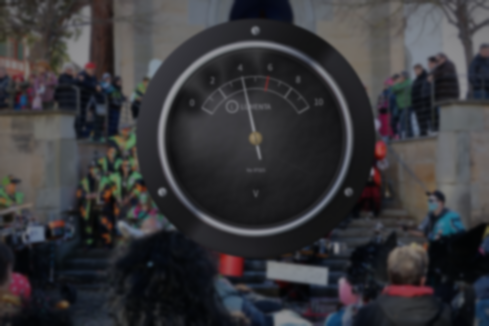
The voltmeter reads {"value": 4, "unit": "V"}
